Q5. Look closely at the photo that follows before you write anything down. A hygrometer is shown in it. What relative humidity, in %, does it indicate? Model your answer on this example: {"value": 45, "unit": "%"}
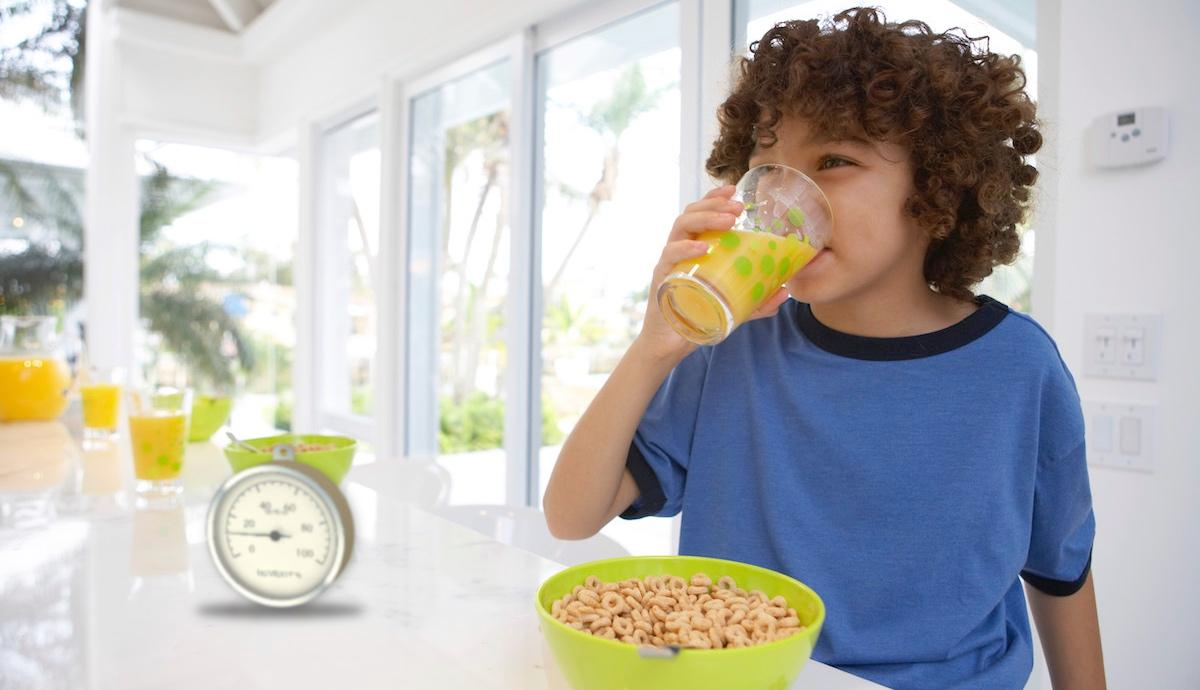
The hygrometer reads {"value": 12, "unit": "%"}
